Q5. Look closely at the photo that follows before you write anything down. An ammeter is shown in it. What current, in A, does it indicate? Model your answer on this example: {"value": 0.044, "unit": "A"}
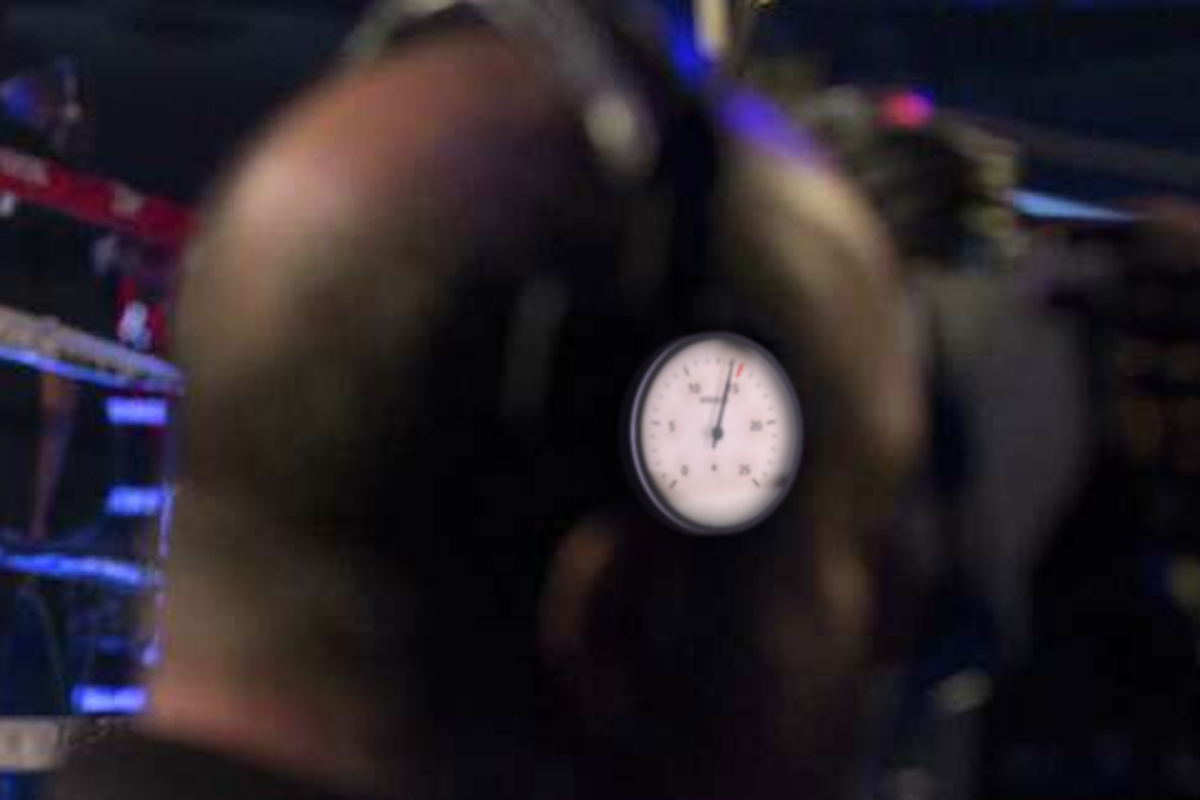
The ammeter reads {"value": 14, "unit": "A"}
